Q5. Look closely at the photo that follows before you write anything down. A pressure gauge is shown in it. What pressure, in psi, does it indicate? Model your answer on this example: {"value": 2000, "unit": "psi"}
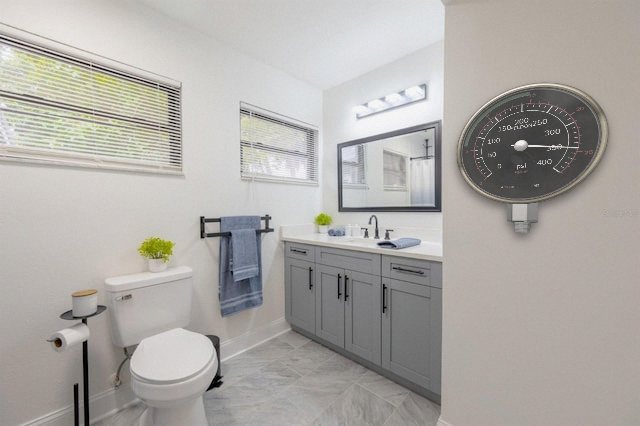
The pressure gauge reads {"value": 350, "unit": "psi"}
